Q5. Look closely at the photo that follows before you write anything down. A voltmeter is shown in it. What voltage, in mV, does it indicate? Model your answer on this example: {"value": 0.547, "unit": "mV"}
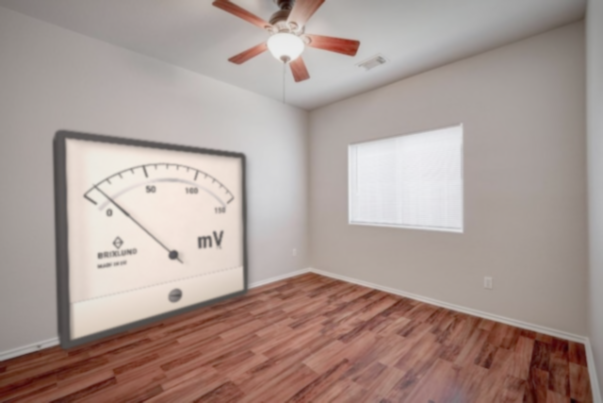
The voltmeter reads {"value": 10, "unit": "mV"}
